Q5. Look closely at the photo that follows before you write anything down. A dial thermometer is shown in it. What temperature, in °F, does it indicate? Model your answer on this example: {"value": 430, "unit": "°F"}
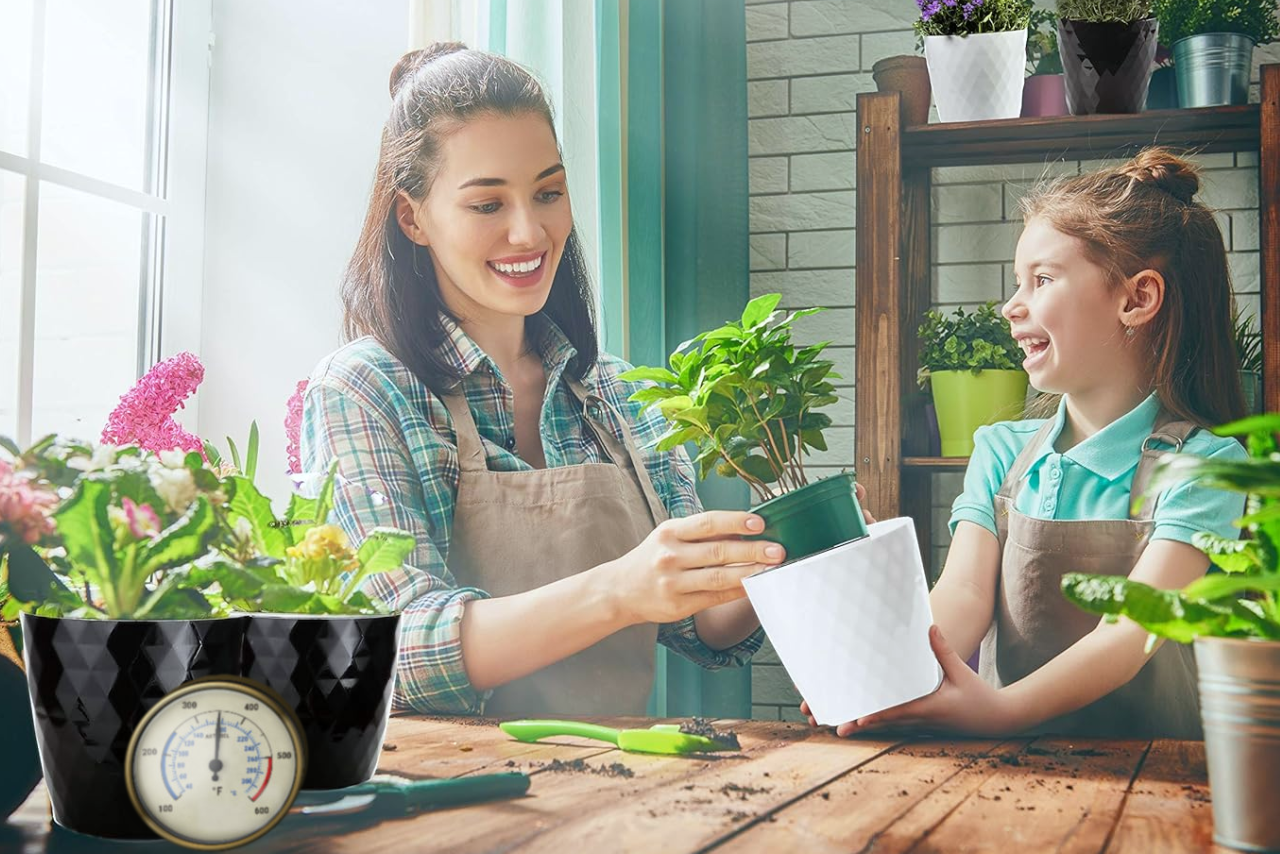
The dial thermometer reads {"value": 350, "unit": "°F"}
